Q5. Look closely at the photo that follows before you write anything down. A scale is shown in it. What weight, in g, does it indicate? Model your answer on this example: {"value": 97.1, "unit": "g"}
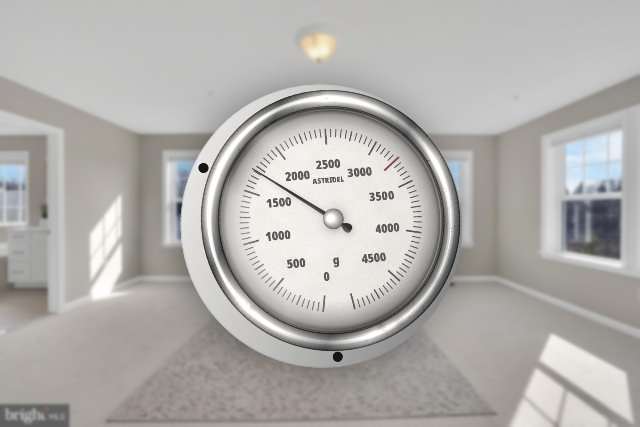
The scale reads {"value": 1700, "unit": "g"}
